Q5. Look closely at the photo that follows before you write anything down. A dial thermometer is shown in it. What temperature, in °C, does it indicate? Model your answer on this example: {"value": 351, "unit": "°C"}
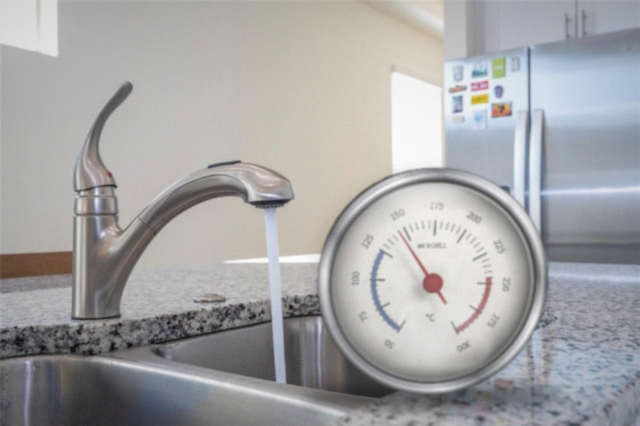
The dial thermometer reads {"value": 145, "unit": "°C"}
